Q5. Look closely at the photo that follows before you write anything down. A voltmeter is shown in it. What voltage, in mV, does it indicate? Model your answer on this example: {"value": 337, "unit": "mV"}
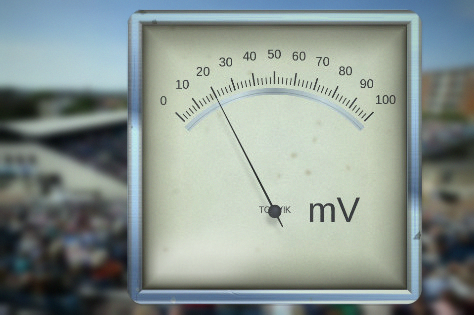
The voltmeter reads {"value": 20, "unit": "mV"}
